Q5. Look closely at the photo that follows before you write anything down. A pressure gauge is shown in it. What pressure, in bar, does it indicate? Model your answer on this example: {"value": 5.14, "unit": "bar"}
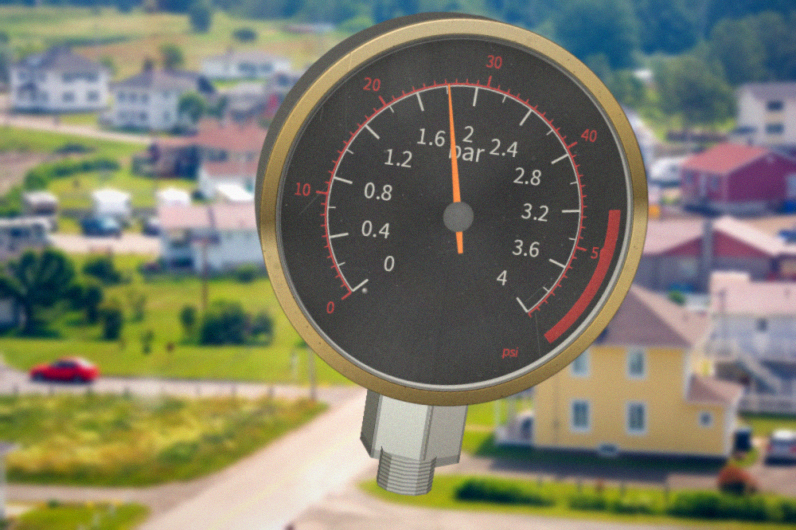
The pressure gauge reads {"value": 1.8, "unit": "bar"}
